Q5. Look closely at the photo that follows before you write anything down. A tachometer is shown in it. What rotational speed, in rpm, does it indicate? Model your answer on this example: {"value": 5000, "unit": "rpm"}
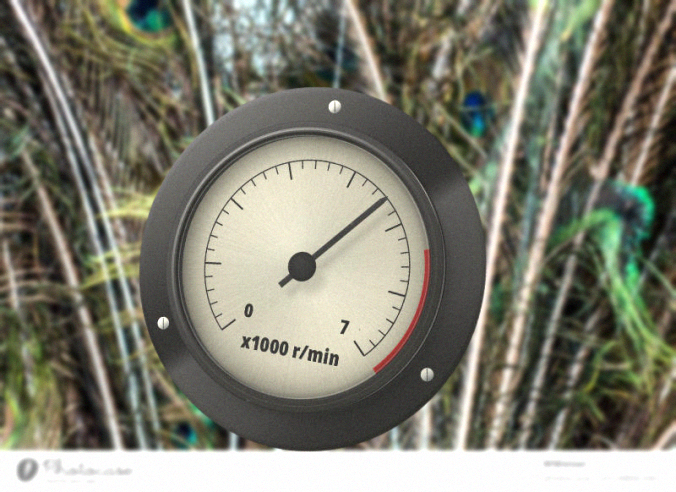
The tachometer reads {"value": 4600, "unit": "rpm"}
